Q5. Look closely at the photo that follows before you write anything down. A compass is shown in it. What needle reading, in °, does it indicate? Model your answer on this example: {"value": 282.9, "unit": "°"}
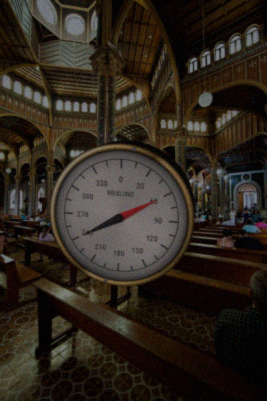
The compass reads {"value": 60, "unit": "°"}
